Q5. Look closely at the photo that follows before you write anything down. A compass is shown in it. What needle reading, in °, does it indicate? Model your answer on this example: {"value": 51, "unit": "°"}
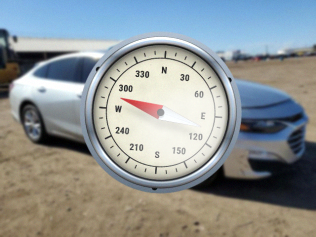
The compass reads {"value": 285, "unit": "°"}
